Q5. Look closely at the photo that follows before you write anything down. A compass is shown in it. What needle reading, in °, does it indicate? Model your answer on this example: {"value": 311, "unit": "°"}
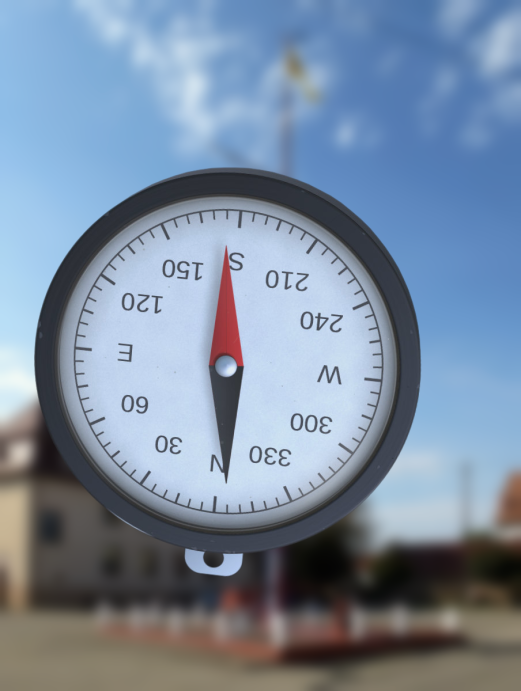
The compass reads {"value": 175, "unit": "°"}
